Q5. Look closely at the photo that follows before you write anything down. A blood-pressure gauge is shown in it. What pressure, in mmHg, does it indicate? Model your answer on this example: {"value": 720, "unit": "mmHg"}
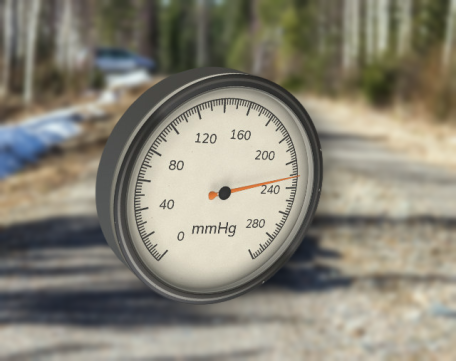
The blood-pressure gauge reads {"value": 230, "unit": "mmHg"}
